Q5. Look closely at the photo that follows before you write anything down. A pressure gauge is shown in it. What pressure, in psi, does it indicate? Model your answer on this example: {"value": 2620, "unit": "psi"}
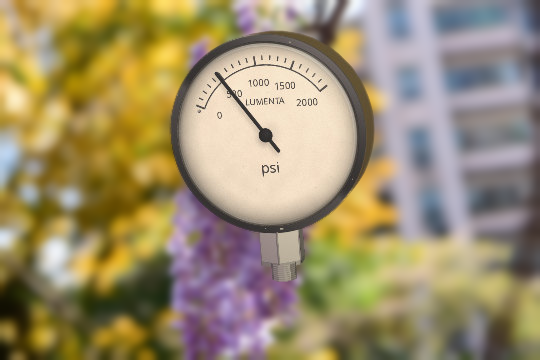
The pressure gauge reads {"value": 500, "unit": "psi"}
